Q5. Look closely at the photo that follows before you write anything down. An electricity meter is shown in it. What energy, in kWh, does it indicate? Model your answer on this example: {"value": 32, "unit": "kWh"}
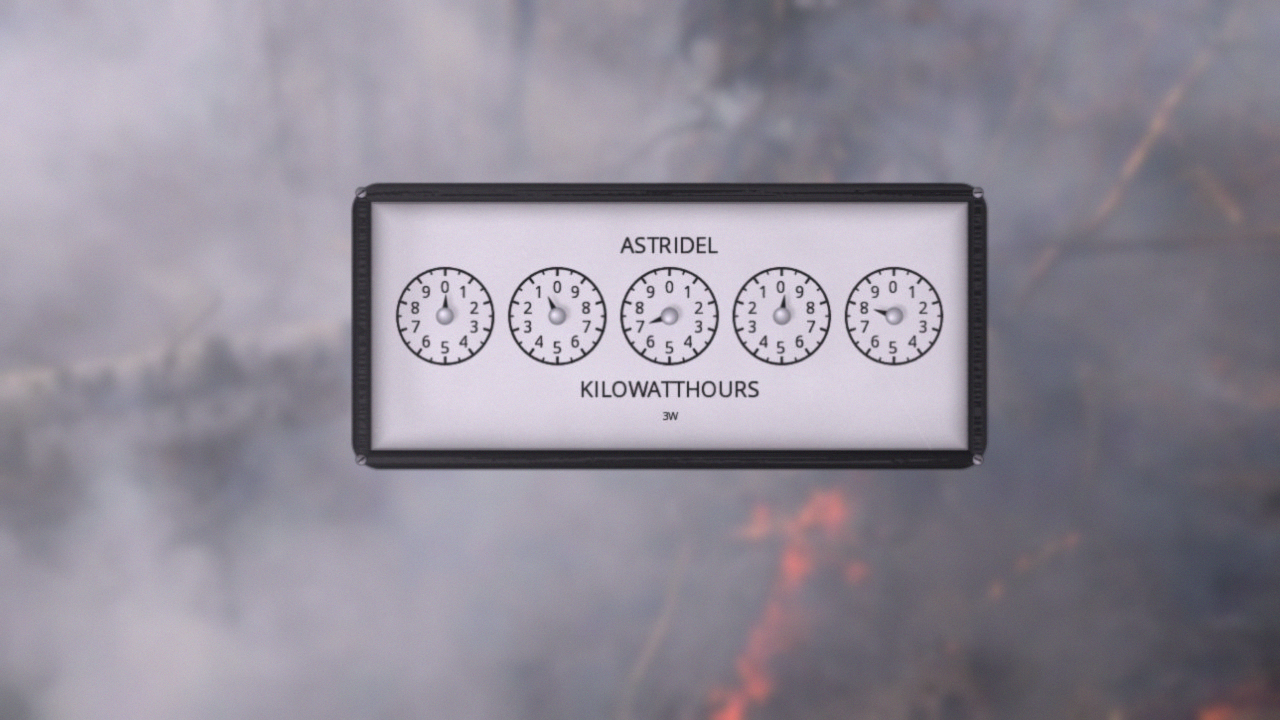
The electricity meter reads {"value": 698, "unit": "kWh"}
